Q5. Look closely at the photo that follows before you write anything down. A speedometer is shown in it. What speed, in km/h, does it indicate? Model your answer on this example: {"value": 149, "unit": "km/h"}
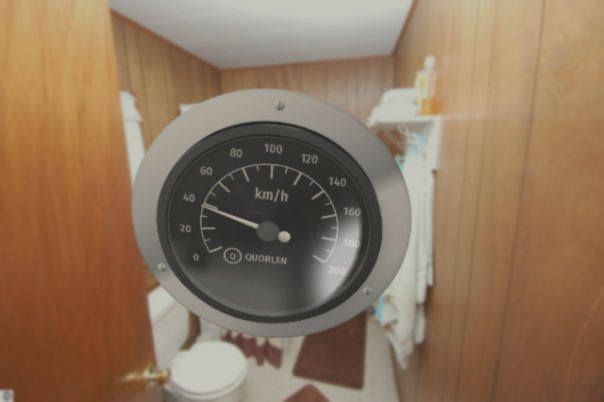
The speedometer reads {"value": 40, "unit": "km/h"}
